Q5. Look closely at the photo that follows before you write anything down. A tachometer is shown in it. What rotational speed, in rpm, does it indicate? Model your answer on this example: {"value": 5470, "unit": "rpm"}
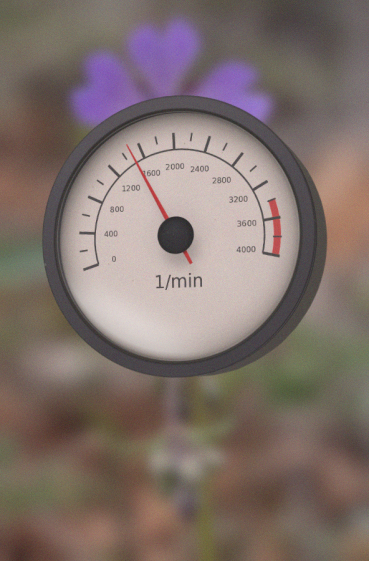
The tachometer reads {"value": 1500, "unit": "rpm"}
